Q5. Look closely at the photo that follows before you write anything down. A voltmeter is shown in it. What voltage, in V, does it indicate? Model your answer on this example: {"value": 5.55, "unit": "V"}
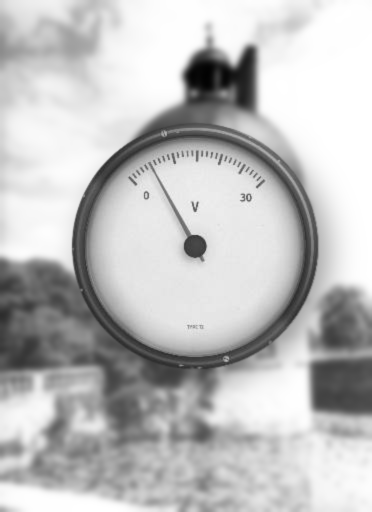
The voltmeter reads {"value": 5, "unit": "V"}
